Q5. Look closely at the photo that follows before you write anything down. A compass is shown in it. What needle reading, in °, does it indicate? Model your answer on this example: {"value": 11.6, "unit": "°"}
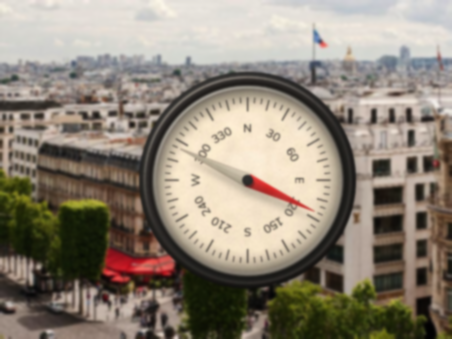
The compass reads {"value": 115, "unit": "°"}
